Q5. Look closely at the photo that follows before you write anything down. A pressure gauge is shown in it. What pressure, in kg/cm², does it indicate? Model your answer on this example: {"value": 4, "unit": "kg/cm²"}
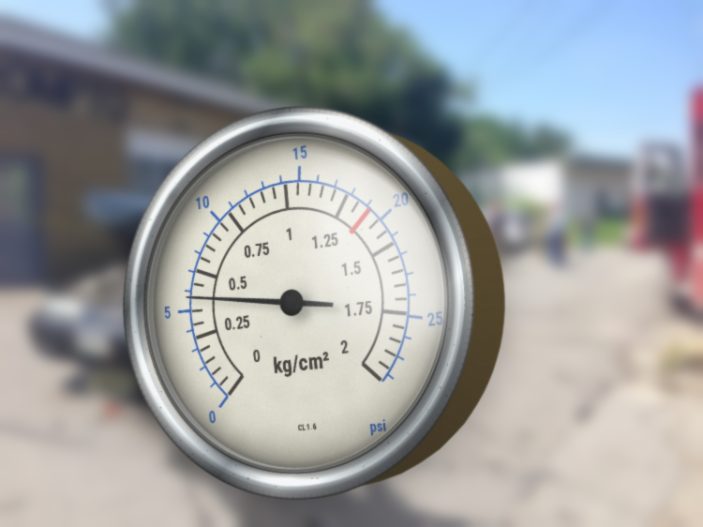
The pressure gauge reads {"value": 0.4, "unit": "kg/cm²"}
